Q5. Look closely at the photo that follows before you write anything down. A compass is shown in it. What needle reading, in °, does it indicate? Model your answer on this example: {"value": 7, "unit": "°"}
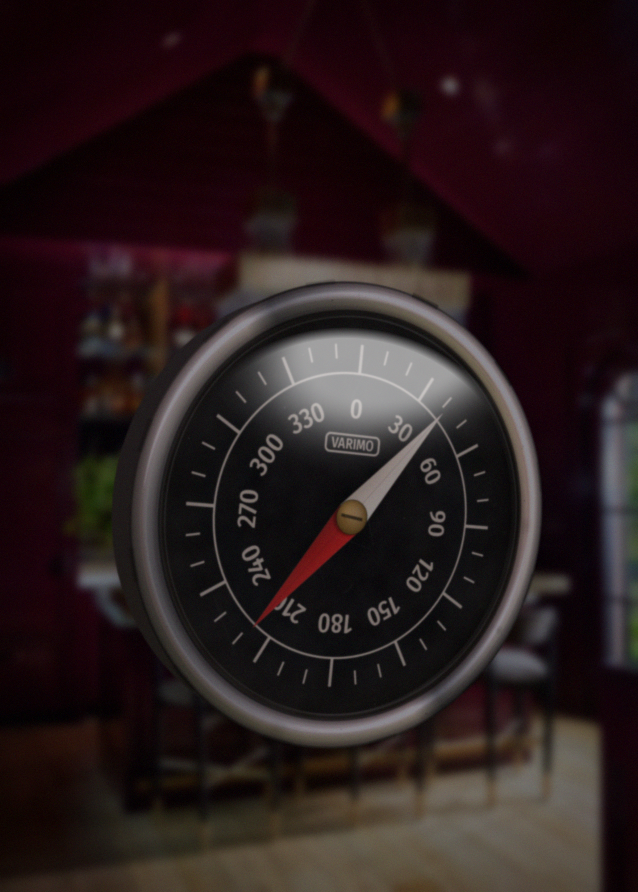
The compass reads {"value": 220, "unit": "°"}
